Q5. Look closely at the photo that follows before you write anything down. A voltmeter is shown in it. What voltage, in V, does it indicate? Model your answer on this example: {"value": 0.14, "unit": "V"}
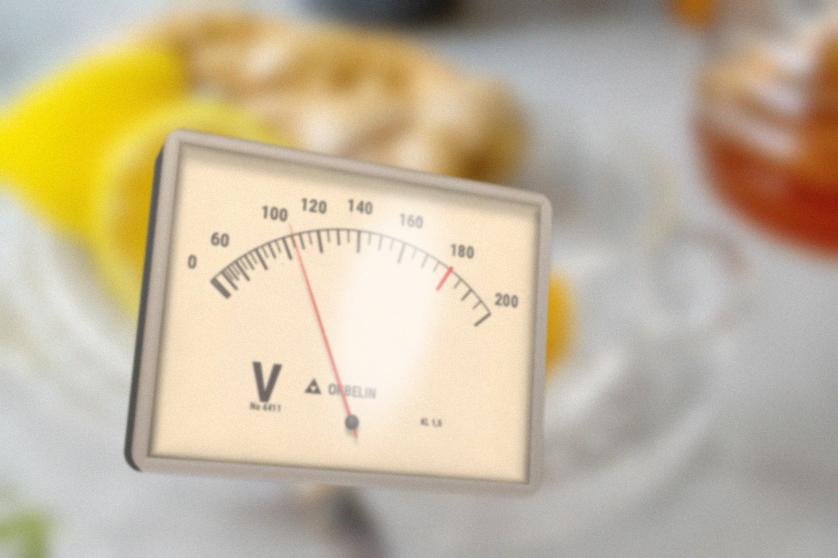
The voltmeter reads {"value": 105, "unit": "V"}
